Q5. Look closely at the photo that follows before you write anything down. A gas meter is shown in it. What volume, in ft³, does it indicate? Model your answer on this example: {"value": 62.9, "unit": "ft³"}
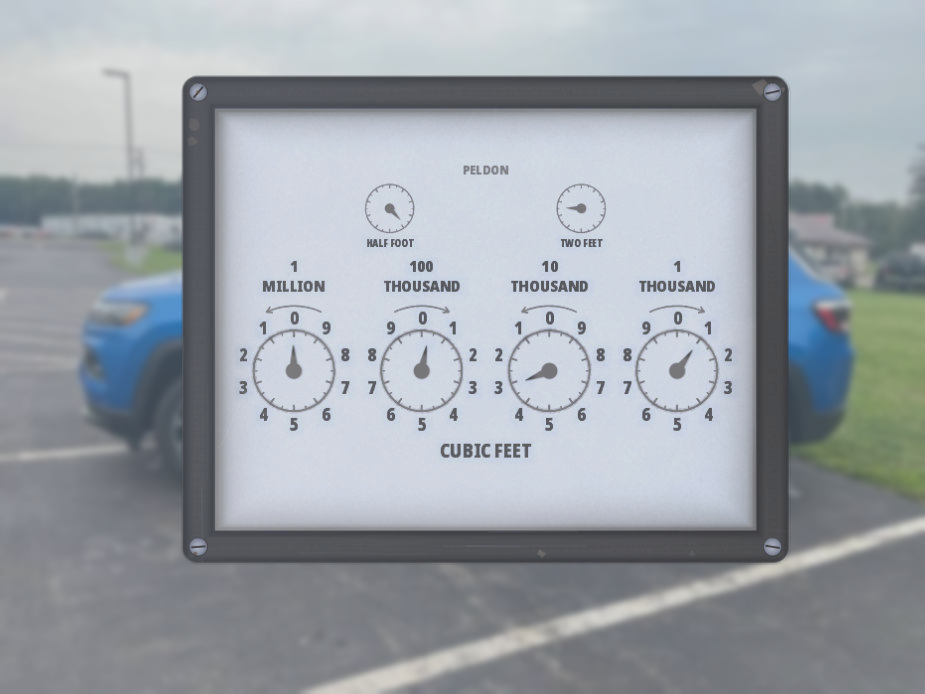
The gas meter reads {"value": 3100, "unit": "ft³"}
